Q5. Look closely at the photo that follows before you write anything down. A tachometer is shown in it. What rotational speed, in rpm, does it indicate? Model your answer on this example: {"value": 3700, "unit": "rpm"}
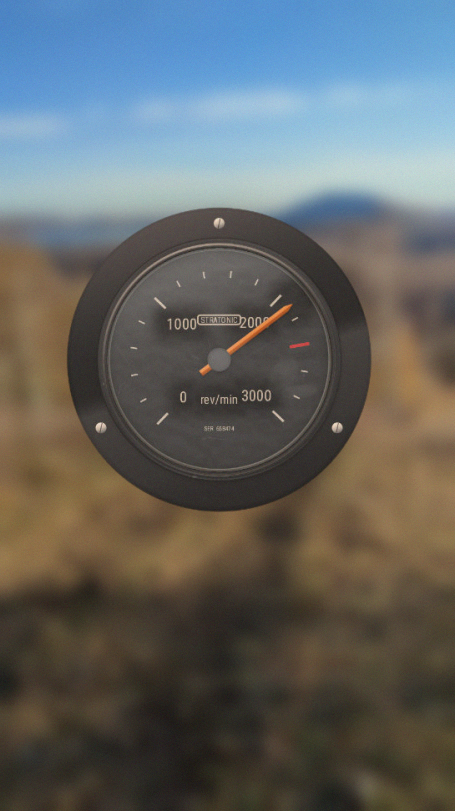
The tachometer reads {"value": 2100, "unit": "rpm"}
